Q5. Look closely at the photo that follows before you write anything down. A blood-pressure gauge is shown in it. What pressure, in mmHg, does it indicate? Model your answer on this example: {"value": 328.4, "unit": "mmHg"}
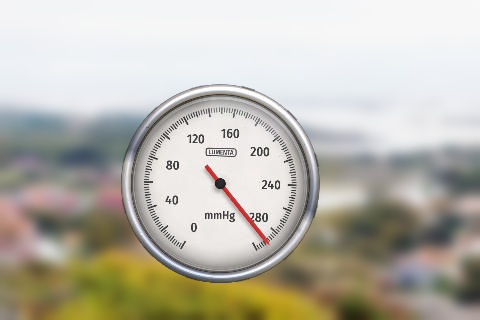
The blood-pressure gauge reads {"value": 290, "unit": "mmHg"}
